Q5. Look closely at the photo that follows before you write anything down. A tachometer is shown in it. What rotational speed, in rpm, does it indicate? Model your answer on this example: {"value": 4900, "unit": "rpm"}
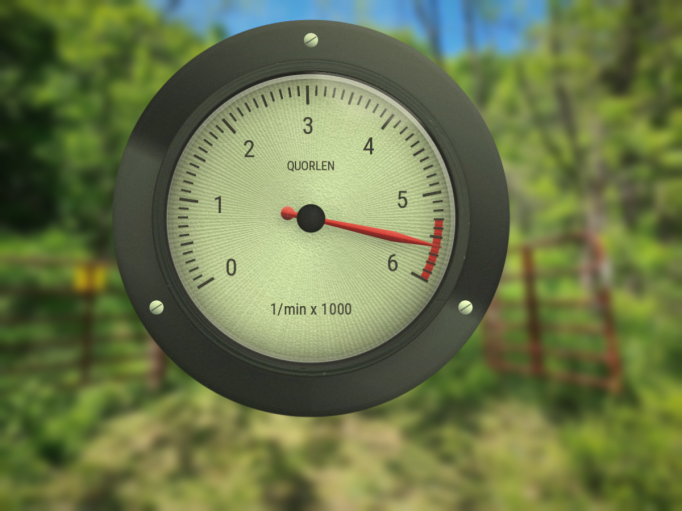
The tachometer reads {"value": 5600, "unit": "rpm"}
